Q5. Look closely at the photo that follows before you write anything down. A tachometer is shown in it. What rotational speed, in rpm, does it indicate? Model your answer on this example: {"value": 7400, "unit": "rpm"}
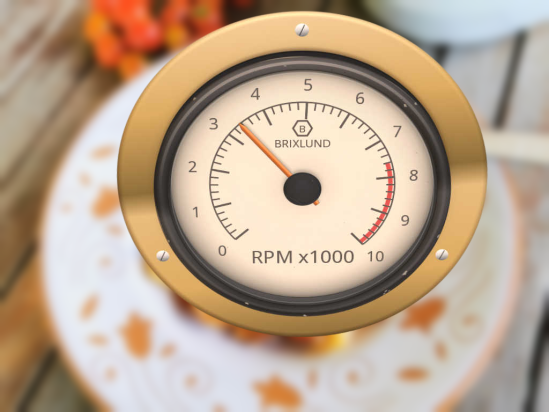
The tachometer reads {"value": 3400, "unit": "rpm"}
